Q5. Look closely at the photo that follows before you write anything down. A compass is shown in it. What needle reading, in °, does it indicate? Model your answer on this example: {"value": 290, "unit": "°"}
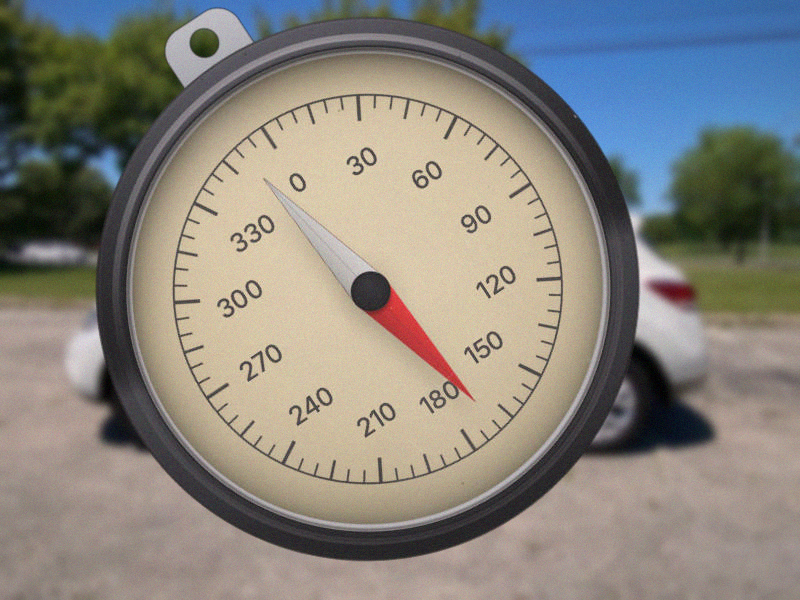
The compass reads {"value": 170, "unit": "°"}
